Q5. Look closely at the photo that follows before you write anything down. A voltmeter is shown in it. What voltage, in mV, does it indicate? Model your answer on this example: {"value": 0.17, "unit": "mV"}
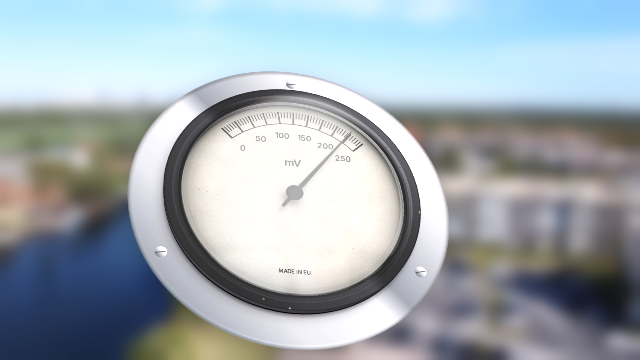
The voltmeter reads {"value": 225, "unit": "mV"}
